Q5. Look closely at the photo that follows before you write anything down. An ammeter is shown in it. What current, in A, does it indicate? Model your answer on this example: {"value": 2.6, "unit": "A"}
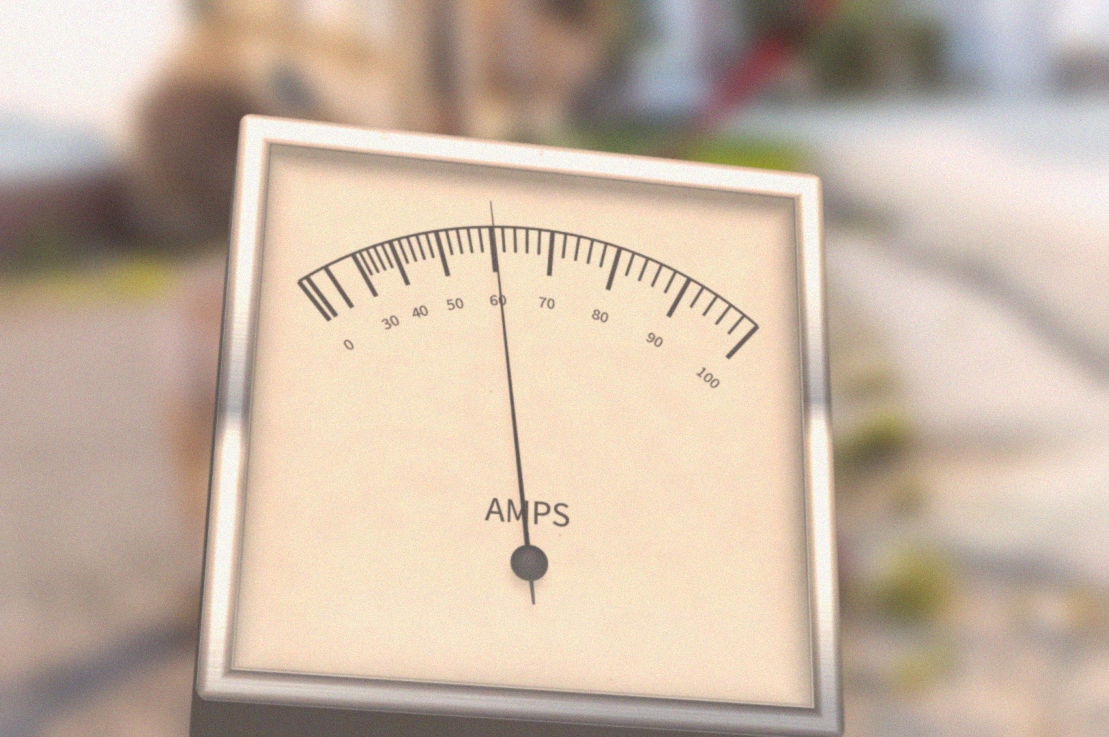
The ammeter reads {"value": 60, "unit": "A"}
